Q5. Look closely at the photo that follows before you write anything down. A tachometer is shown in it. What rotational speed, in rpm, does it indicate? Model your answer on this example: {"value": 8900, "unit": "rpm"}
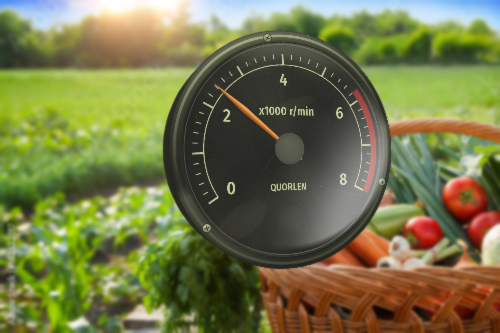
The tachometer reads {"value": 2400, "unit": "rpm"}
